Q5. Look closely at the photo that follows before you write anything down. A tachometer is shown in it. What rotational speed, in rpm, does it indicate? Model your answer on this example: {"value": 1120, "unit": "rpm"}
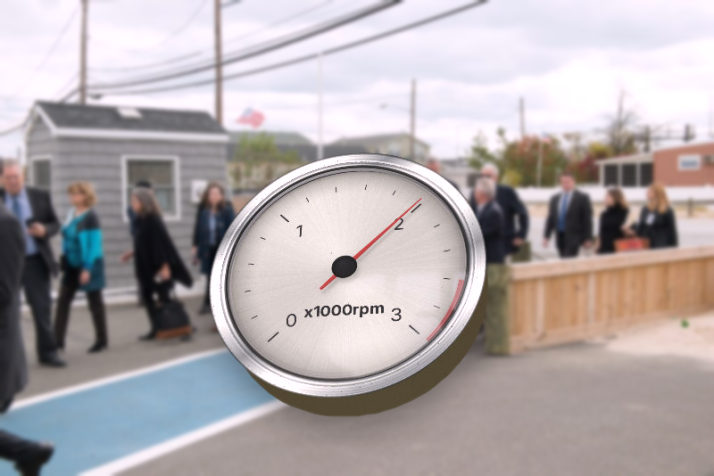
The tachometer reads {"value": 2000, "unit": "rpm"}
